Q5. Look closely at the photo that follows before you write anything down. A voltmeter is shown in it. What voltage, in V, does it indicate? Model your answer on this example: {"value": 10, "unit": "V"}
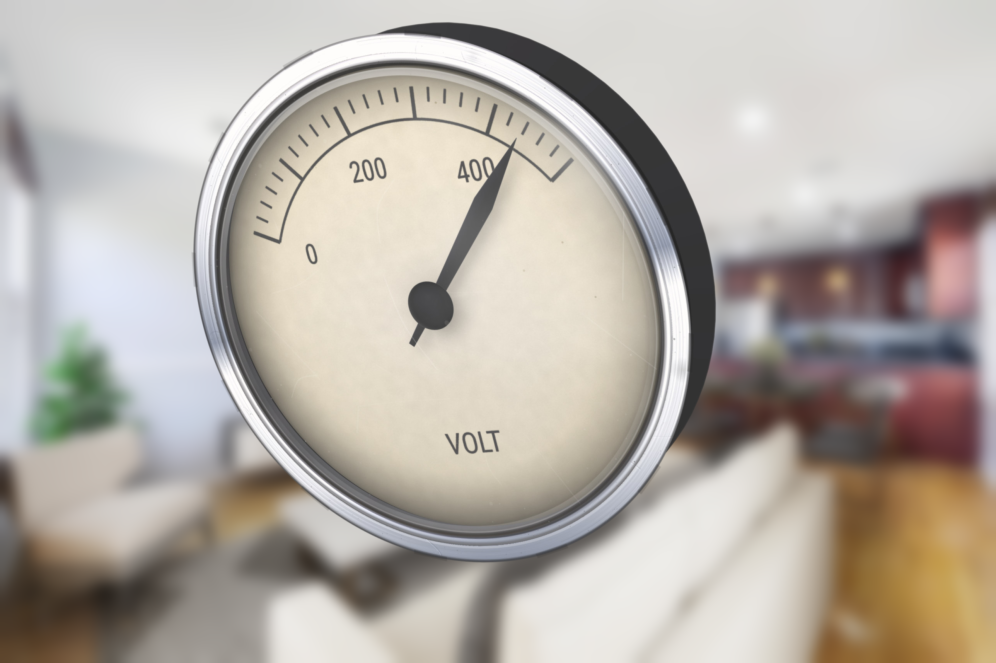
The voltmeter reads {"value": 440, "unit": "V"}
